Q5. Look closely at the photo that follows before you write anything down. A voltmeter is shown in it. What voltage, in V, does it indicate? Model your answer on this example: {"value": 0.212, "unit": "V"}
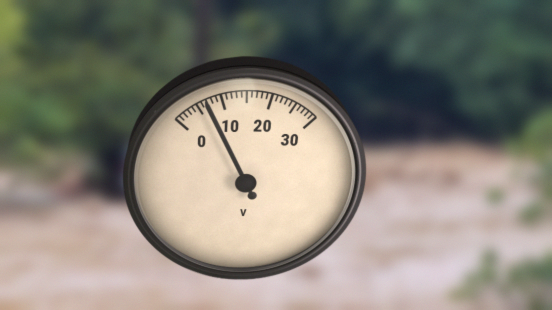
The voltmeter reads {"value": 7, "unit": "V"}
